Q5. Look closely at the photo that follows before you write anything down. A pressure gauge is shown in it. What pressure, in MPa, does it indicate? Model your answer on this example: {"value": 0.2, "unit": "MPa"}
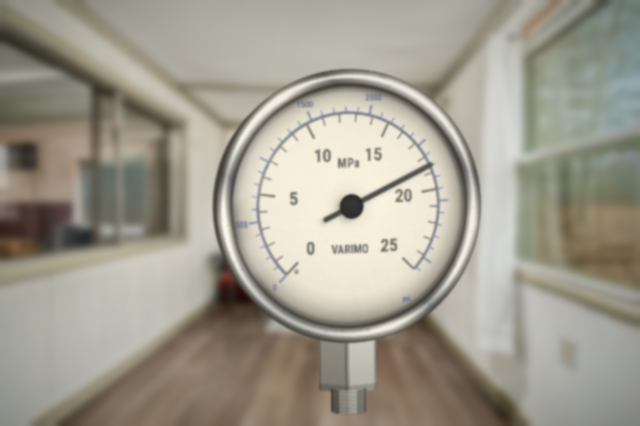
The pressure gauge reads {"value": 18.5, "unit": "MPa"}
